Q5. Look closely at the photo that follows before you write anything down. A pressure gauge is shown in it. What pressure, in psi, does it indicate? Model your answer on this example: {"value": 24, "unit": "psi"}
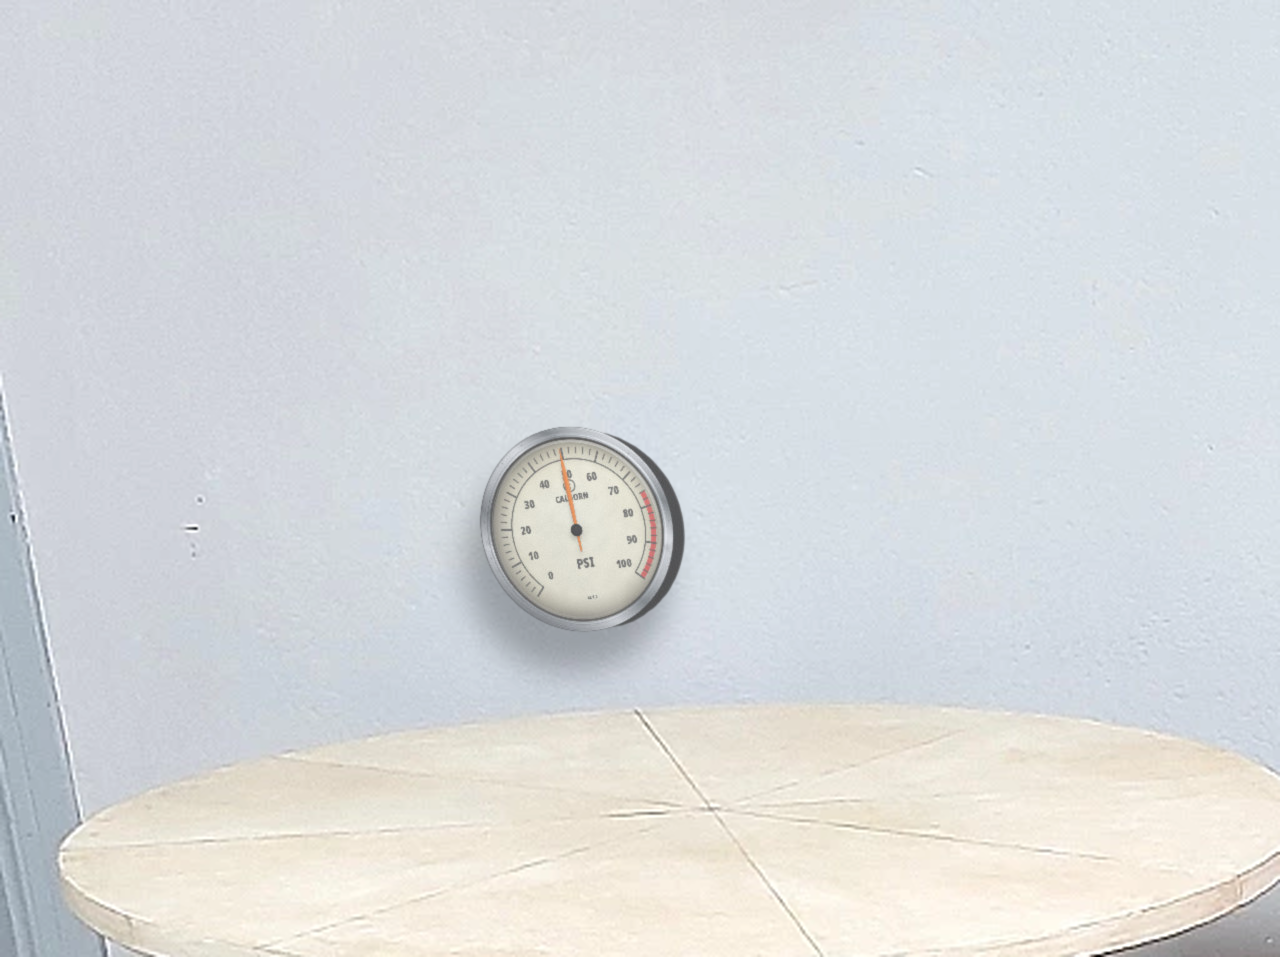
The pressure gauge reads {"value": 50, "unit": "psi"}
